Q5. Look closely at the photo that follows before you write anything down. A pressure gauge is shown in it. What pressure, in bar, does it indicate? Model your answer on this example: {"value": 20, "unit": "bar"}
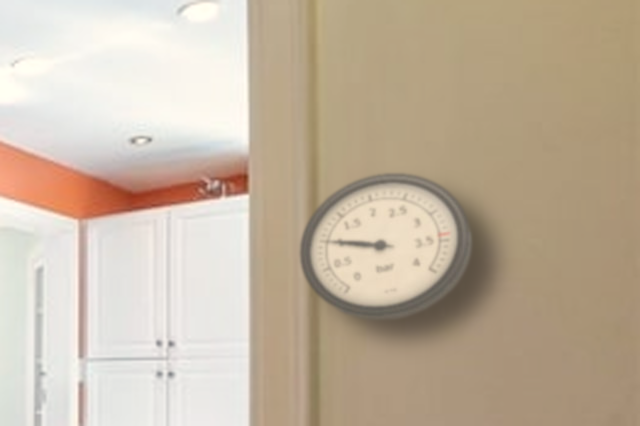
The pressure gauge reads {"value": 1, "unit": "bar"}
